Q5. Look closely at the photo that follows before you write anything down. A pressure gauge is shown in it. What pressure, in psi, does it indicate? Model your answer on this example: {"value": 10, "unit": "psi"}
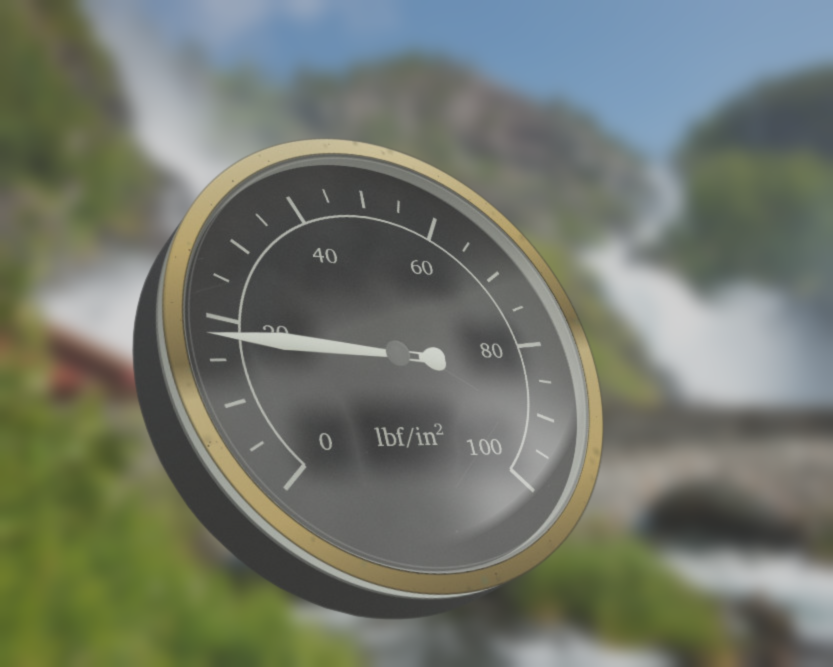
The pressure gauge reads {"value": 17.5, "unit": "psi"}
